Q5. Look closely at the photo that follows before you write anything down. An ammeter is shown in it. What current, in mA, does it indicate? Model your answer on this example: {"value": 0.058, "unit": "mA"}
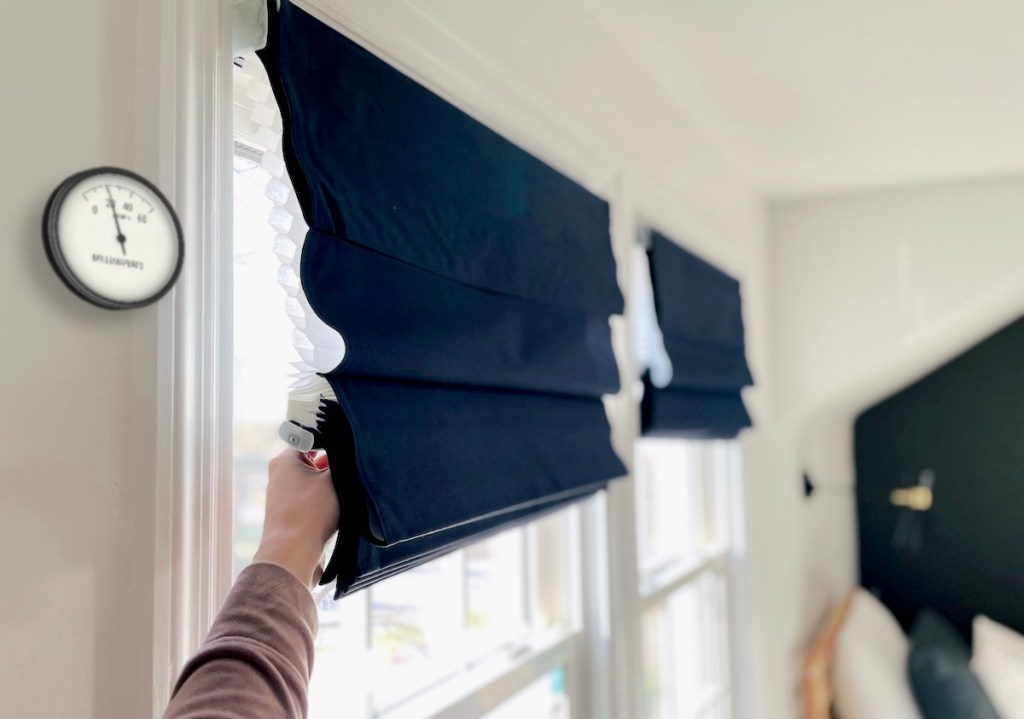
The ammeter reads {"value": 20, "unit": "mA"}
